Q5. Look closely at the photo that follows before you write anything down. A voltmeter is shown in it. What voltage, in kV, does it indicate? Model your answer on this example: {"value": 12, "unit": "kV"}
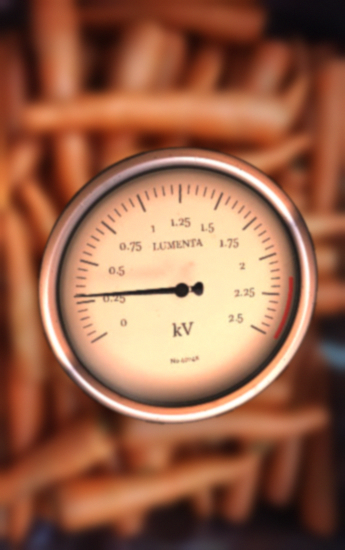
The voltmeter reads {"value": 0.3, "unit": "kV"}
